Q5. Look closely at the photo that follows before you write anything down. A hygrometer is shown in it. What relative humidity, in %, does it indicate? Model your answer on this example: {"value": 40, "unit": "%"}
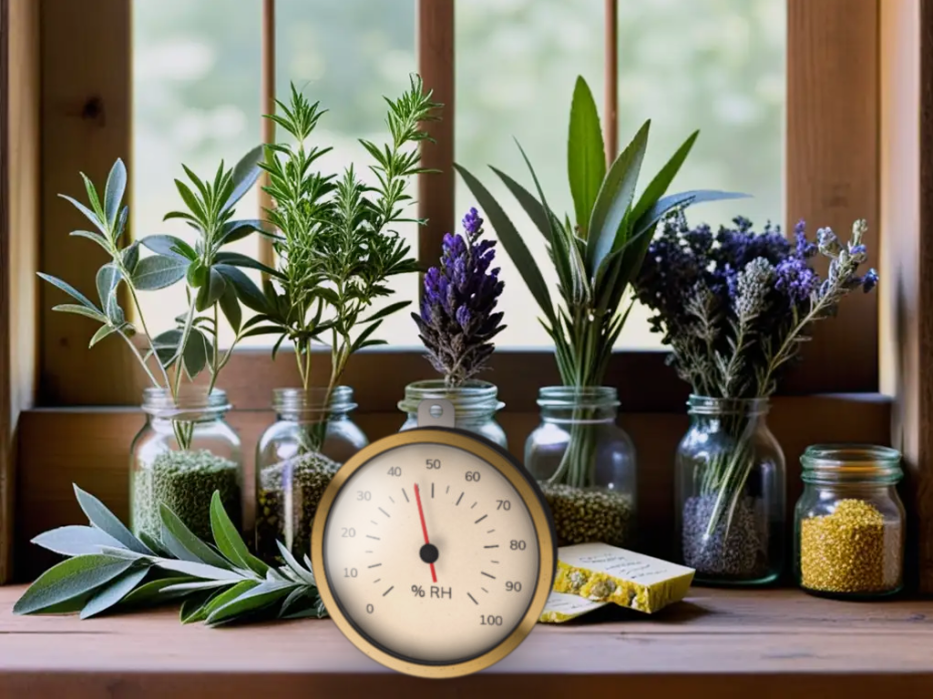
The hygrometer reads {"value": 45, "unit": "%"}
